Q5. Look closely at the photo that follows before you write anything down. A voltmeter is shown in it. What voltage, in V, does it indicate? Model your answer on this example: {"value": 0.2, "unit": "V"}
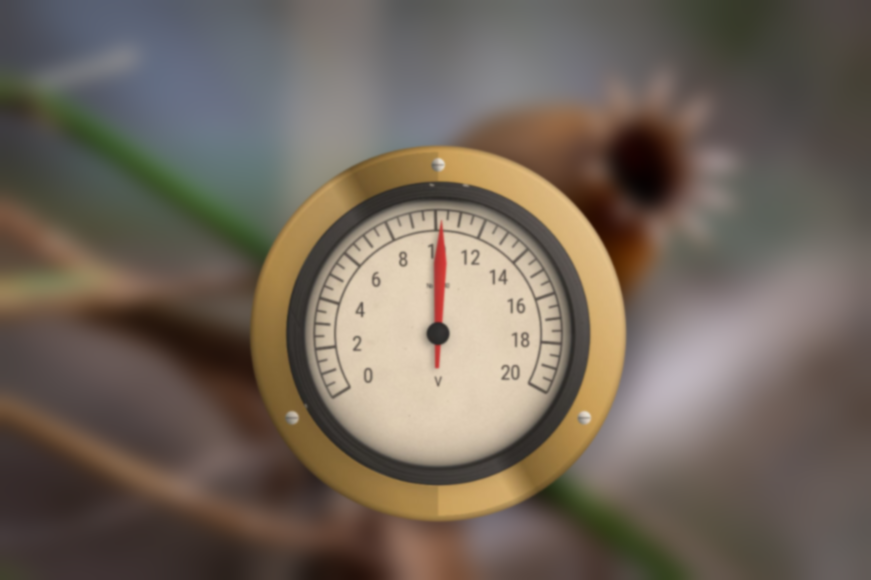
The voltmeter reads {"value": 10.25, "unit": "V"}
